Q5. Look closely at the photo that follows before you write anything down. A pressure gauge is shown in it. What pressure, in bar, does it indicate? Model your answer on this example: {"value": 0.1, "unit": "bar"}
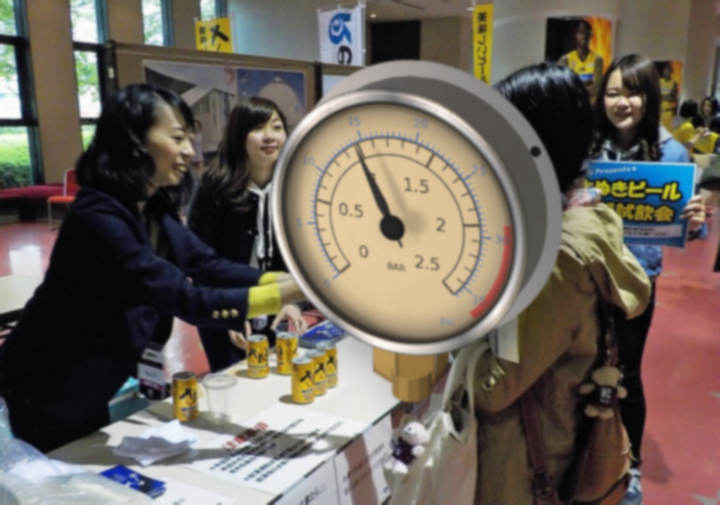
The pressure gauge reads {"value": 1, "unit": "bar"}
